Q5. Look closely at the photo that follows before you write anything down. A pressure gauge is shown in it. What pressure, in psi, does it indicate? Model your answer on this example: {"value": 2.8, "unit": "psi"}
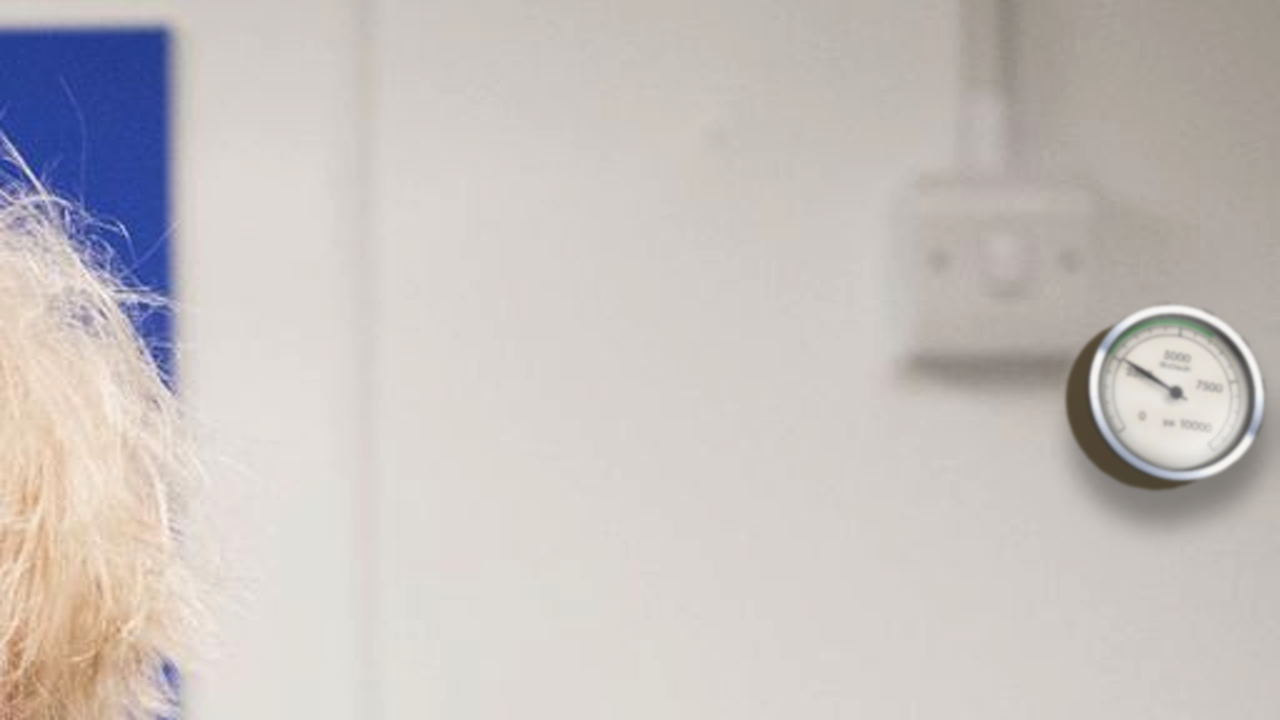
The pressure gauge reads {"value": 2500, "unit": "psi"}
